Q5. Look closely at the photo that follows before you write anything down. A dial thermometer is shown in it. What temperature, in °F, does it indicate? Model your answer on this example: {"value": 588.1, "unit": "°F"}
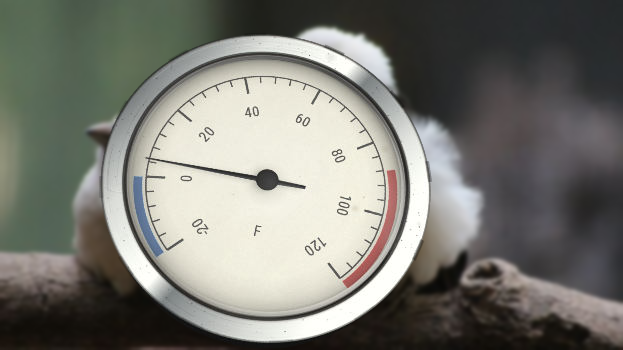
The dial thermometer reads {"value": 4, "unit": "°F"}
